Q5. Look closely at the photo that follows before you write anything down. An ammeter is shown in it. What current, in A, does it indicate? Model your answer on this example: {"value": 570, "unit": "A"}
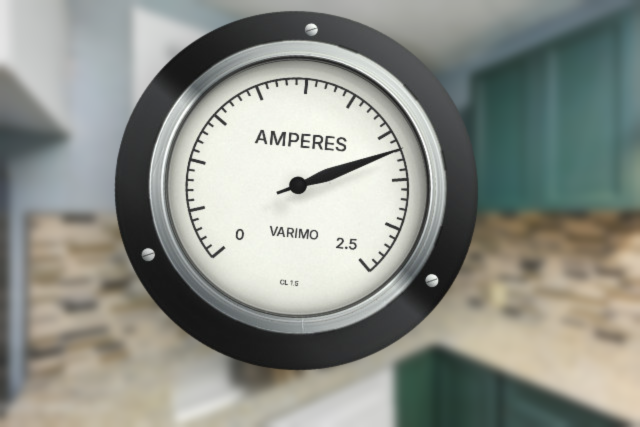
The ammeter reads {"value": 1.85, "unit": "A"}
